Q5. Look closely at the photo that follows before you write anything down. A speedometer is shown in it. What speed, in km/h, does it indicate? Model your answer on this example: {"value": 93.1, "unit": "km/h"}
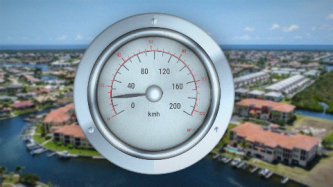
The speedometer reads {"value": 20, "unit": "km/h"}
